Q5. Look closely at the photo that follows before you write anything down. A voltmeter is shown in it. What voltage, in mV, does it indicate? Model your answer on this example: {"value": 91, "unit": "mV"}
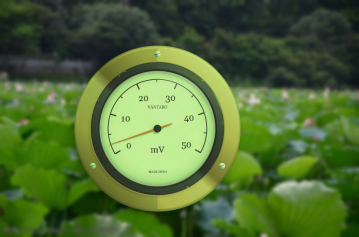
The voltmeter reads {"value": 2.5, "unit": "mV"}
